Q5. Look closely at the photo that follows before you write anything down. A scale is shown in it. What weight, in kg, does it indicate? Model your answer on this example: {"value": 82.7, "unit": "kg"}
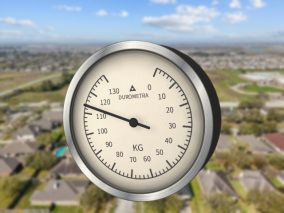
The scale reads {"value": 114, "unit": "kg"}
